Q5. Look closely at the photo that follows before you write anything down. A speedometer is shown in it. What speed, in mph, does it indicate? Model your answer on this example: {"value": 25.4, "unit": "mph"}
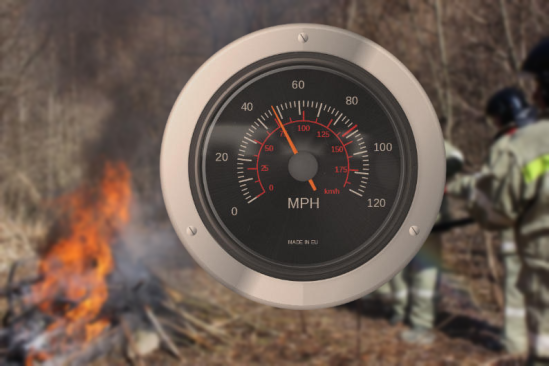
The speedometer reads {"value": 48, "unit": "mph"}
